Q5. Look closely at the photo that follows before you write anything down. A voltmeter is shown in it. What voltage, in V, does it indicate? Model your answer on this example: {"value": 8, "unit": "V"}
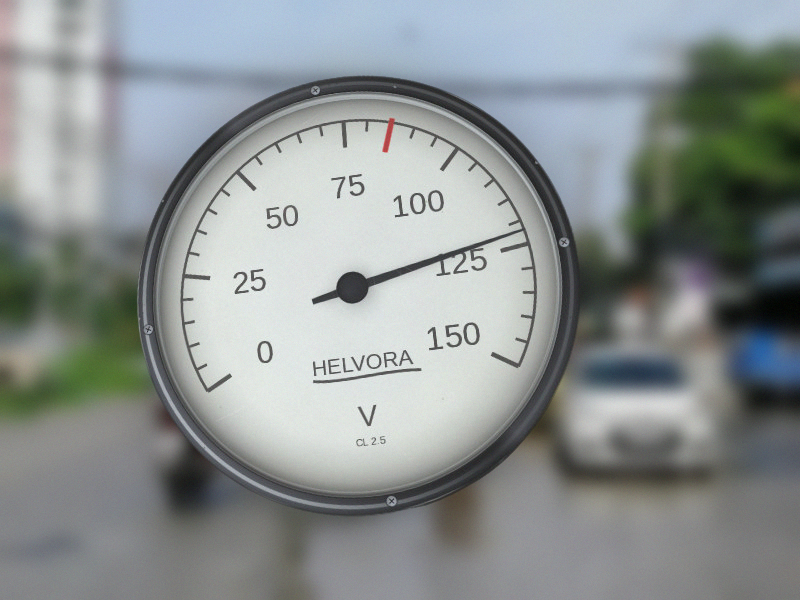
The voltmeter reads {"value": 122.5, "unit": "V"}
